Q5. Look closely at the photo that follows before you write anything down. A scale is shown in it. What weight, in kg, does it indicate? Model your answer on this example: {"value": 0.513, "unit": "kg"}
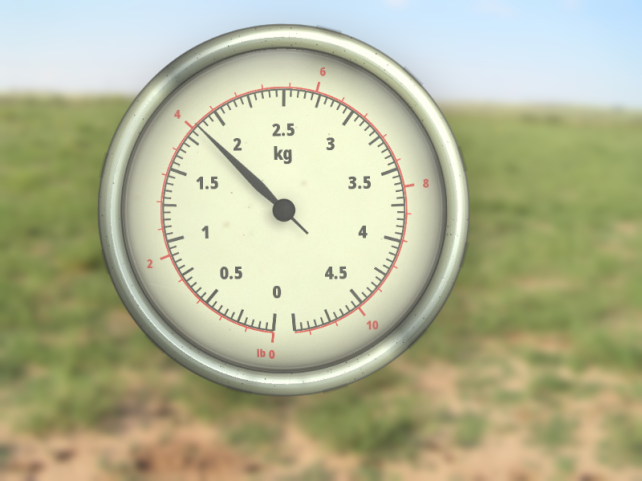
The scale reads {"value": 1.85, "unit": "kg"}
